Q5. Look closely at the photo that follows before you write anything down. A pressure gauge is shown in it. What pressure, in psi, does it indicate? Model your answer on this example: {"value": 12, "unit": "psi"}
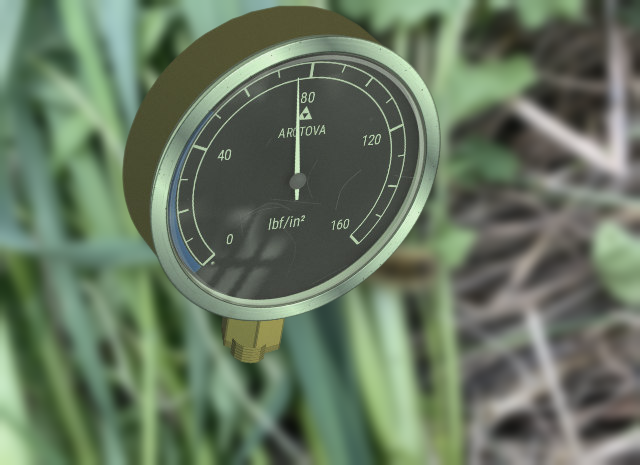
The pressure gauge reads {"value": 75, "unit": "psi"}
